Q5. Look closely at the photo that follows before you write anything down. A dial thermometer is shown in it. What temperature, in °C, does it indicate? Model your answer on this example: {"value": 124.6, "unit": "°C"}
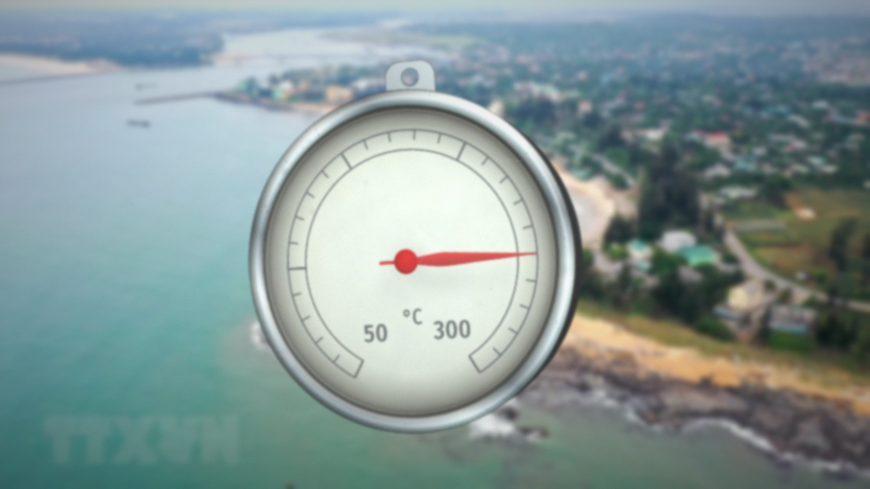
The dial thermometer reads {"value": 250, "unit": "°C"}
